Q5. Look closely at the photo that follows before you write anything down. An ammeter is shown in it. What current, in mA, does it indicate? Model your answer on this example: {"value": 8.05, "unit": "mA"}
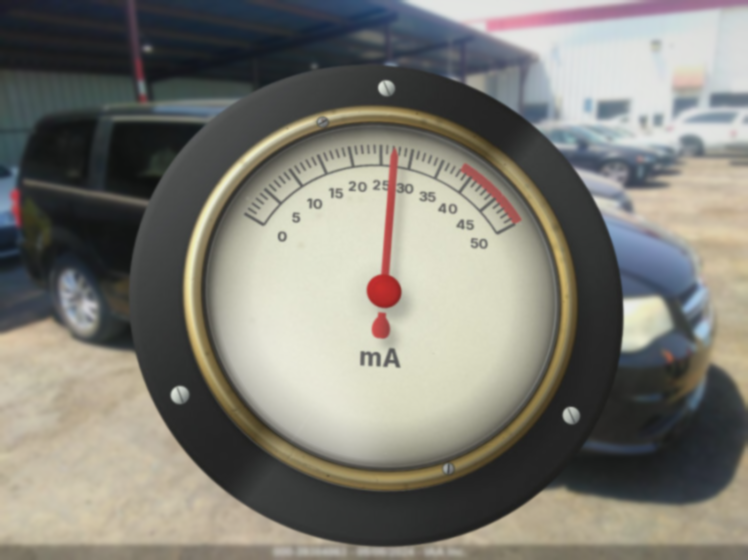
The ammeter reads {"value": 27, "unit": "mA"}
